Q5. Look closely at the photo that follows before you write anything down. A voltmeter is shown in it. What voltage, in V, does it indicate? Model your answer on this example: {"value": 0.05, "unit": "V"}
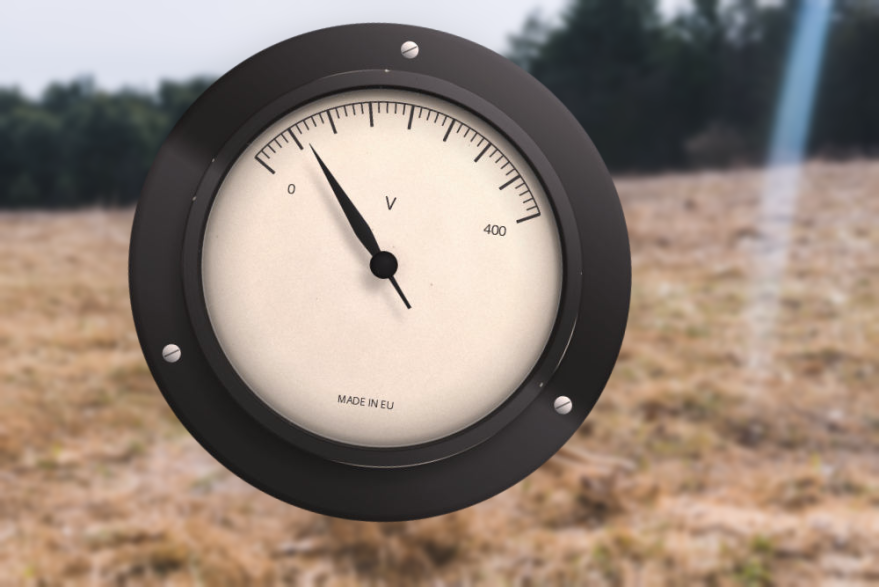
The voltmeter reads {"value": 60, "unit": "V"}
